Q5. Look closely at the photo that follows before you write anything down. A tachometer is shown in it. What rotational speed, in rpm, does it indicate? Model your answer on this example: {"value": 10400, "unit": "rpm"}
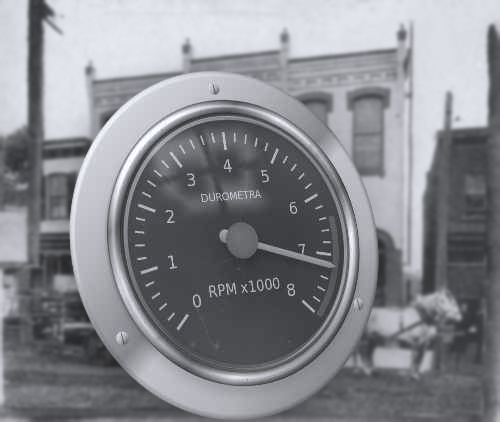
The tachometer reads {"value": 7200, "unit": "rpm"}
